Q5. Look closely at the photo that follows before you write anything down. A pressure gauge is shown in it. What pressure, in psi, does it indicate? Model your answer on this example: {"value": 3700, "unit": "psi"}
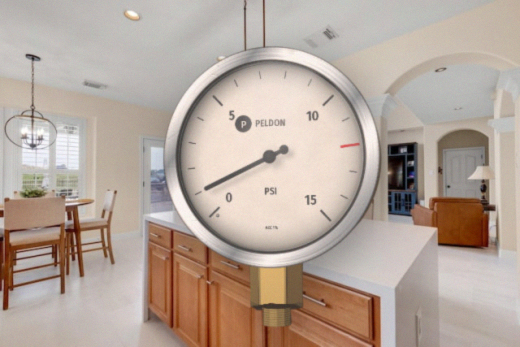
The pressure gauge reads {"value": 1, "unit": "psi"}
